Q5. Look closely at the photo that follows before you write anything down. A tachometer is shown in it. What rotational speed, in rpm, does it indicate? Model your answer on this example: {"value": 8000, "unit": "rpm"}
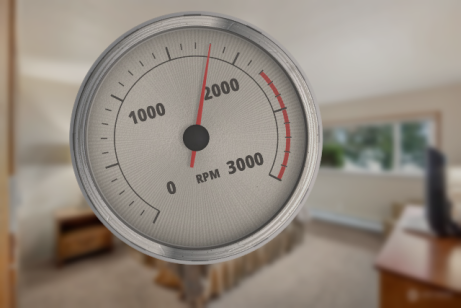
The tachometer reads {"value": 1800, "unit": "rpm"}
